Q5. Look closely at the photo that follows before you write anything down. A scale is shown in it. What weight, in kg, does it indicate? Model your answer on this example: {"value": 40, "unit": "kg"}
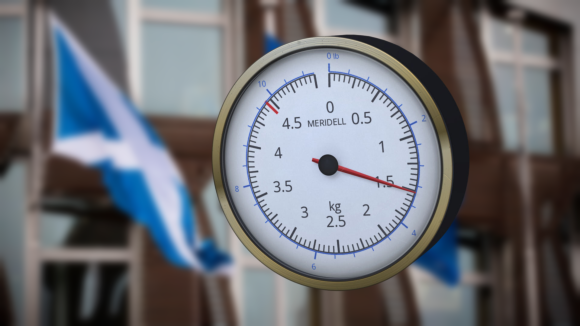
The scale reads {"value": 1.5, "unit": "kg"}
